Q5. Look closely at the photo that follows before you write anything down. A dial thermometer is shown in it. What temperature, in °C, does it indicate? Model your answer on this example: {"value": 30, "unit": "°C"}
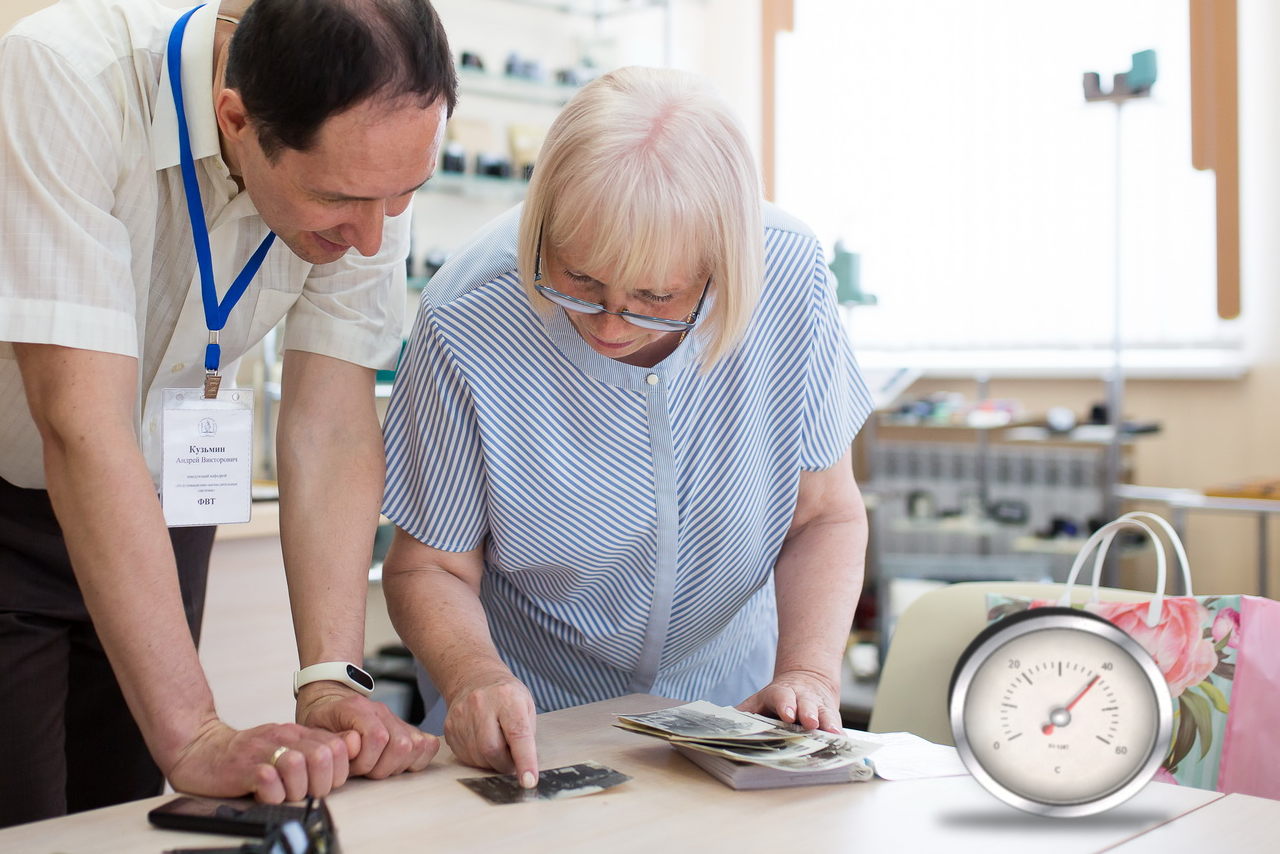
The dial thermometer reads {"value": 40, "unit": "°C"}
